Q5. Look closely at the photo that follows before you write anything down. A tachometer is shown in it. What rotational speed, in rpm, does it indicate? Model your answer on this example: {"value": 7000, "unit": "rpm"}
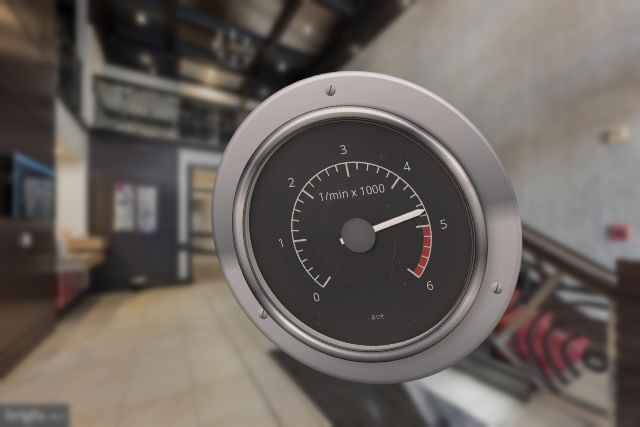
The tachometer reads {"value": 4700, "unit": "rpm"}
